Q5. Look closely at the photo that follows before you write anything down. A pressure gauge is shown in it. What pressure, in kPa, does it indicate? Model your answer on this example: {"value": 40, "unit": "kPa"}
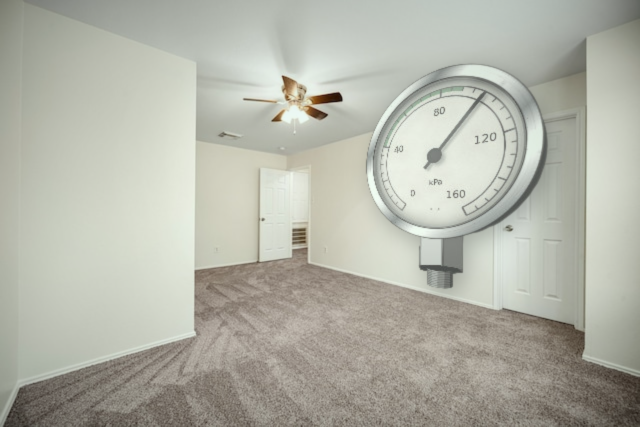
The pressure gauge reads {"value": 100, "unit": "kPa"}
